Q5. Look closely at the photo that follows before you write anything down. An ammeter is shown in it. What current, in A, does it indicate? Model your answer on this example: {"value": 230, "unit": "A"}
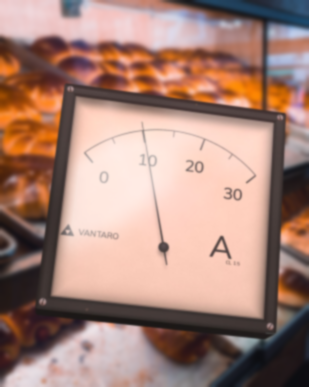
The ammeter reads {"value": 10, "unit": "A"}
